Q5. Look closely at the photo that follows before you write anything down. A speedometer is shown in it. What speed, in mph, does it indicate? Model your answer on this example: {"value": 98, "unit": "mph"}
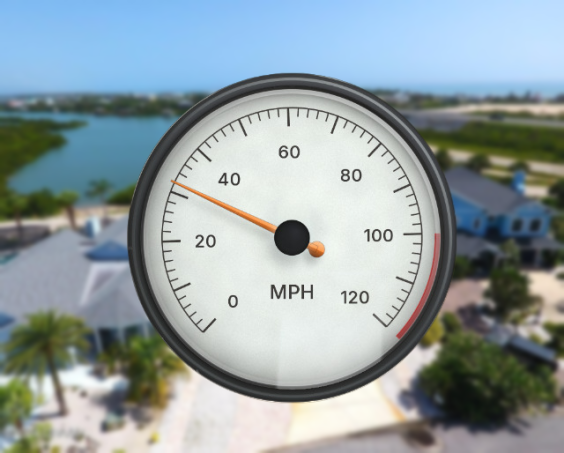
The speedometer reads {"value": 32, "unit": "mph"}
